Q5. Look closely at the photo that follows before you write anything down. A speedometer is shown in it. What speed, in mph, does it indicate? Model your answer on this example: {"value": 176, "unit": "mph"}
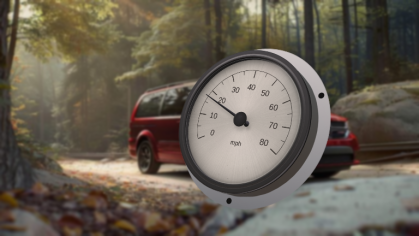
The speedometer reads {"value": 17.5, "unit": "mph"}
